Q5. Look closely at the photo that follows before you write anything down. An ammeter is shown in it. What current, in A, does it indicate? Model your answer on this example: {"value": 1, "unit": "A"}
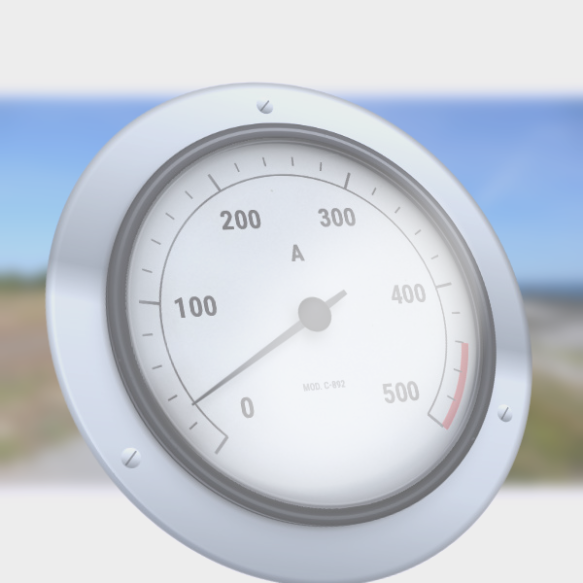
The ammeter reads {"value": 30, "unit": "A"}
